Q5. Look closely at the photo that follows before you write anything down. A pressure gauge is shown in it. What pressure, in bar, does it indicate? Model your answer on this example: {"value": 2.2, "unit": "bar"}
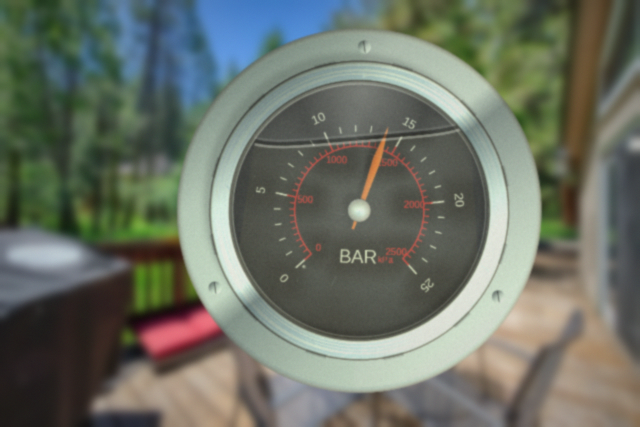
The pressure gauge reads {"value": 14, "unit": "bar"}
